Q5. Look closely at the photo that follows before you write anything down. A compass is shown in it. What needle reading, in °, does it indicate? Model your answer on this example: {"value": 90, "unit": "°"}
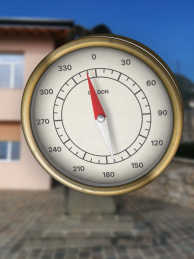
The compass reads {"value": 350, "unit": "°"}
